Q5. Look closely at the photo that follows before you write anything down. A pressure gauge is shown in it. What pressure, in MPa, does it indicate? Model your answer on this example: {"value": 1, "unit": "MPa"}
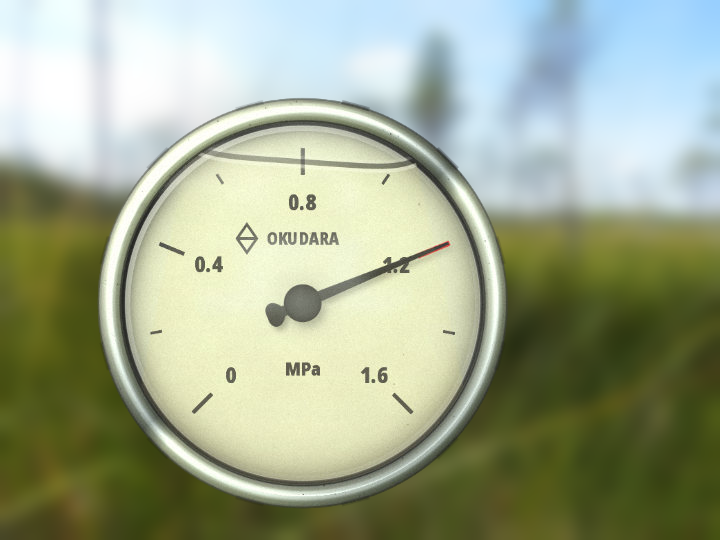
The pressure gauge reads {"value": 1.2, "unit": "MPa"}
